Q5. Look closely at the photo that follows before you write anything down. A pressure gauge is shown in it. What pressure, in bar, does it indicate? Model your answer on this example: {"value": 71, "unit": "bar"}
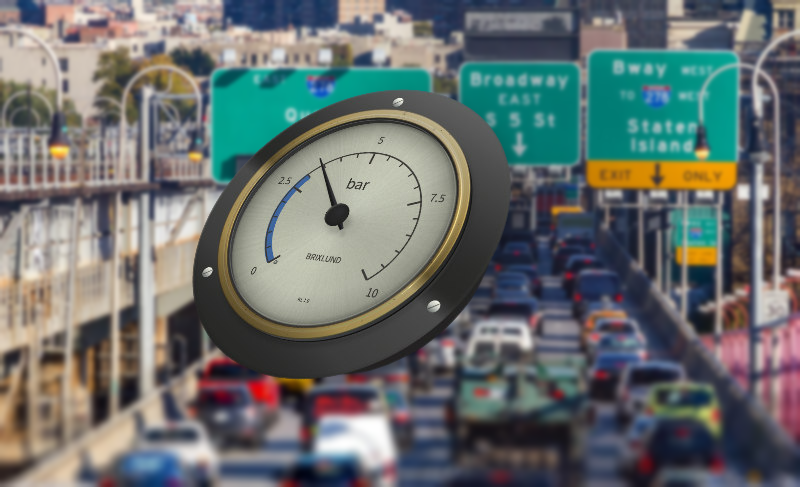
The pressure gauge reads {"value": 3.5, "unit": "bar"}
